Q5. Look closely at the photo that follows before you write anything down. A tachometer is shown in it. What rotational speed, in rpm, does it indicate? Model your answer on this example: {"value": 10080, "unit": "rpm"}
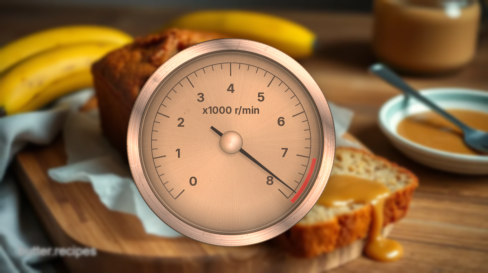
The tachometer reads {"value": 7800, "unit": "rpm"}
